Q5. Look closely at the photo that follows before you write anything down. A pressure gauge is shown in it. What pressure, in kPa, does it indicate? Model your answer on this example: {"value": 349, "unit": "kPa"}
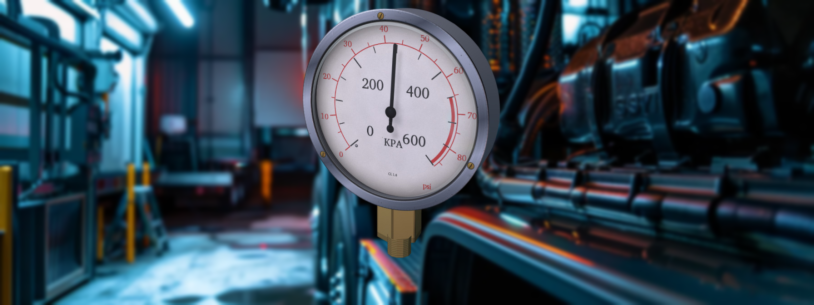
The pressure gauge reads {"value": 300, "unit": "kPa"}
